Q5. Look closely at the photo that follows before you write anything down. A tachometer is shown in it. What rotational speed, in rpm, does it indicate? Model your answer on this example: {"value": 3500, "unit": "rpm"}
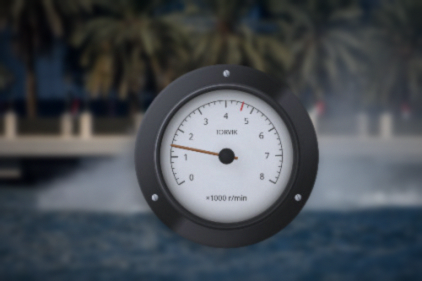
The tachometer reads {"value": 1400, "unit": "rpm"}
